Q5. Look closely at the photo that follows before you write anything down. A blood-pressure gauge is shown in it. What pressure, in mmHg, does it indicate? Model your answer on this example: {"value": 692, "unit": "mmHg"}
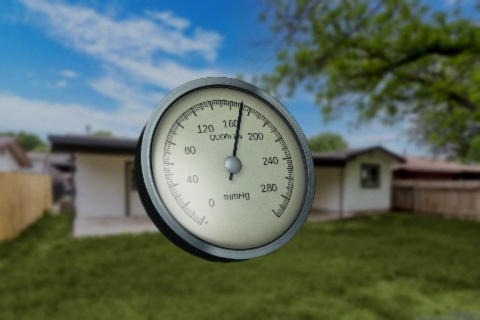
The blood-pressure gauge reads {"value": 170, "unit": "mmHg"}
